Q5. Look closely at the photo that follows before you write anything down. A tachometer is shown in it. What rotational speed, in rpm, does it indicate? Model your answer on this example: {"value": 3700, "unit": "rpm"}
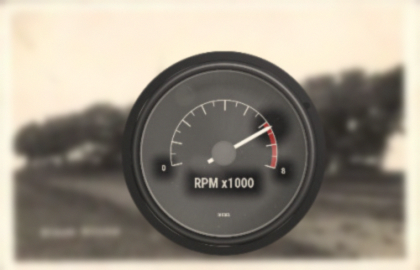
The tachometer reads {"value": 6250, "unit": "rpm"}
